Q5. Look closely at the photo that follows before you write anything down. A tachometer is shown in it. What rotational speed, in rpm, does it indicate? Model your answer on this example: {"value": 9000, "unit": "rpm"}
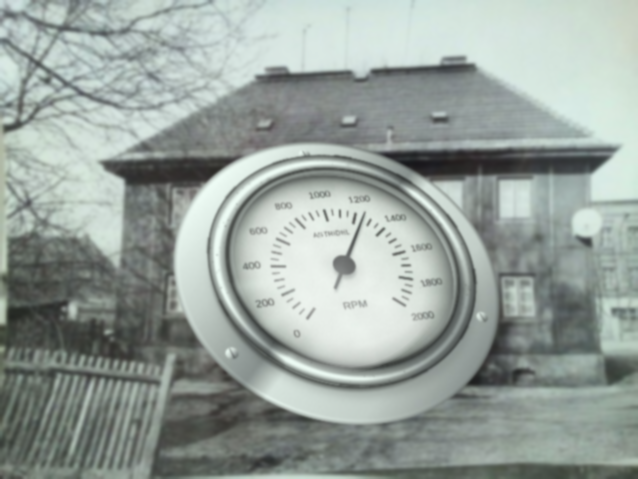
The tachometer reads {"value": 1250, "unit": "rpm"}
